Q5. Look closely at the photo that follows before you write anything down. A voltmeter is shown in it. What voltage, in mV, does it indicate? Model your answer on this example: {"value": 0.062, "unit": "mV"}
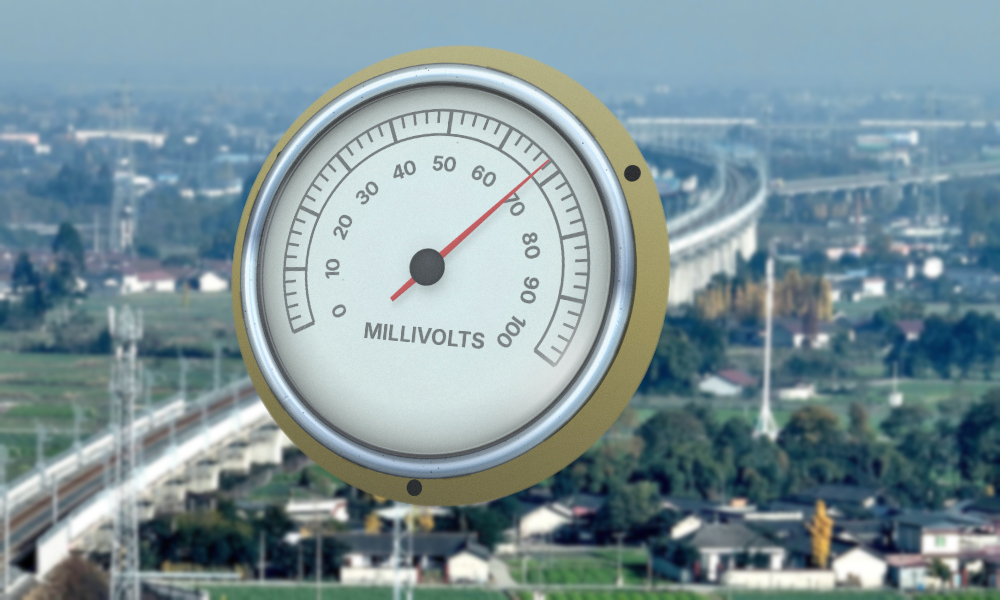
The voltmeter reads {"value": 68, "unit": "mV"}
